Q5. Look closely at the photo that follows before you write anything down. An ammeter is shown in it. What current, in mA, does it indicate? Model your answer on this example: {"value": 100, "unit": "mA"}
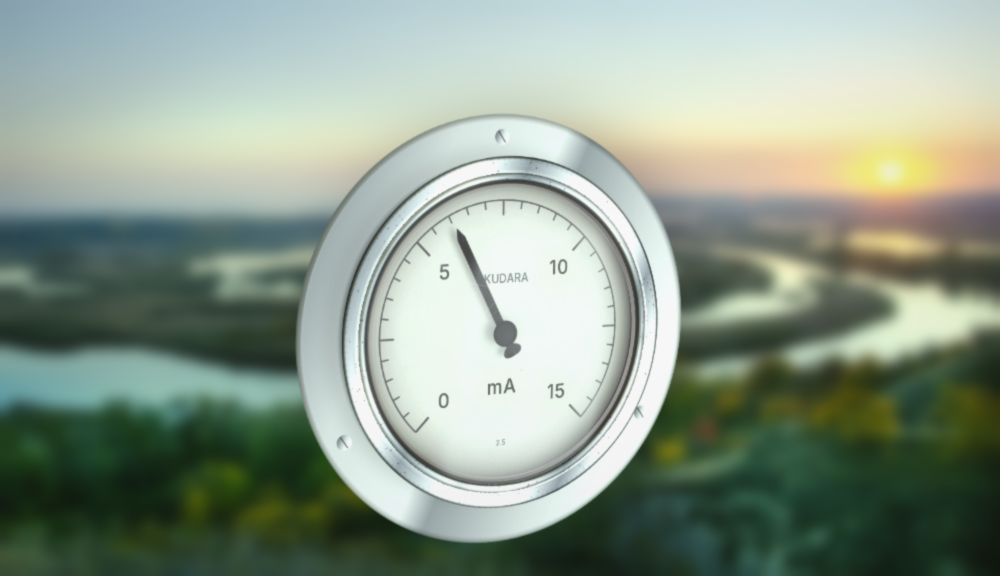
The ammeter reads {"value": 6, "unit": "mA"}
